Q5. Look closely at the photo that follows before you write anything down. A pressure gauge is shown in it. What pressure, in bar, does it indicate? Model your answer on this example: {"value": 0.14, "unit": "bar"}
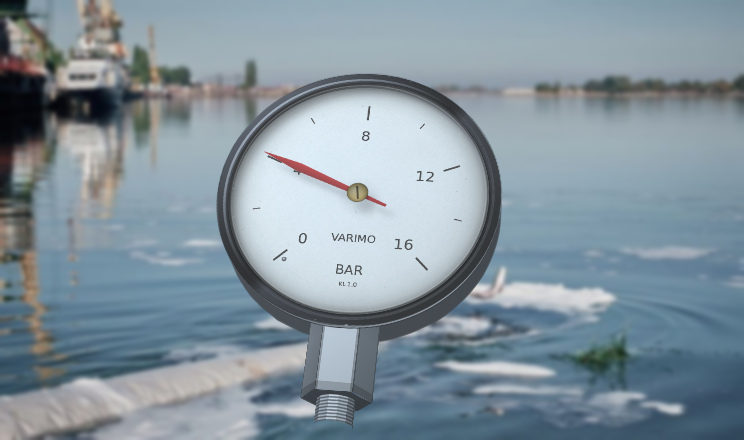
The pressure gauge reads {"value": 4, "unit": "bar"}
